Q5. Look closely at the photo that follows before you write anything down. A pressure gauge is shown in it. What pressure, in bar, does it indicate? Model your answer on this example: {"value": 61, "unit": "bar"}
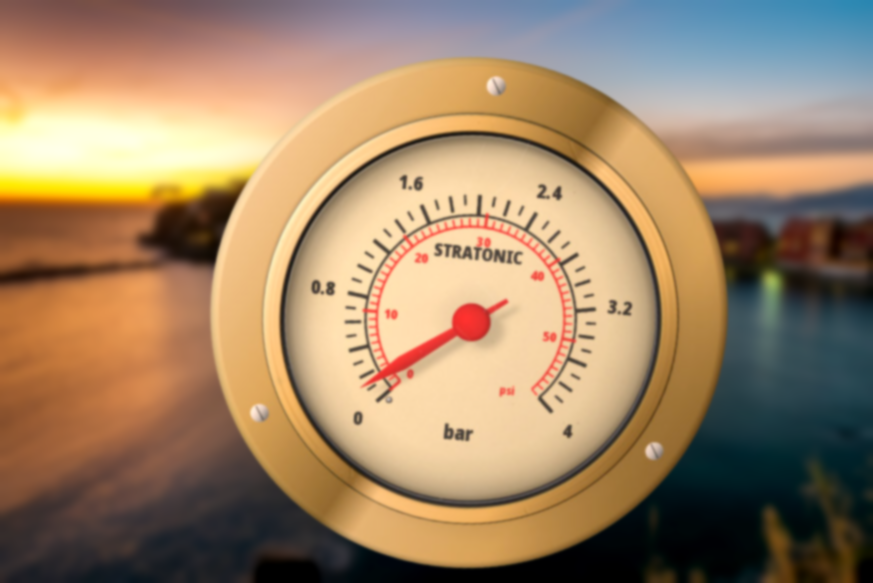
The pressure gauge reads {"value": 0.15, "unit": "bar"}
